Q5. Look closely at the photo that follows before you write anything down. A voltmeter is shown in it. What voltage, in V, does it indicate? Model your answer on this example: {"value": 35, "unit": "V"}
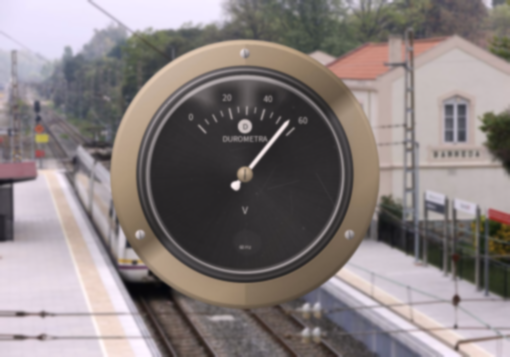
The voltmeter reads {"value": 55, "unit": "V"}
